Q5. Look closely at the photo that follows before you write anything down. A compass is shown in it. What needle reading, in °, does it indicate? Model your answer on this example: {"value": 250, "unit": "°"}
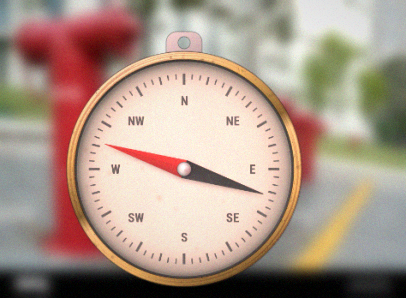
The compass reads {"value": 287.5, "unit": "°"}
